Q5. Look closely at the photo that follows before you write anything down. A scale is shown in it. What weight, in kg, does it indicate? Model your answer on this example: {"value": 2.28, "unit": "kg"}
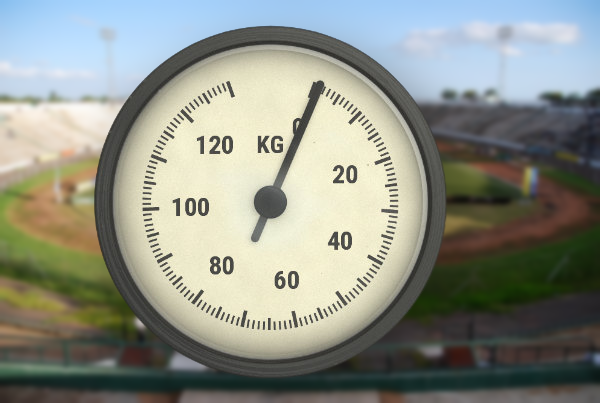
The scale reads {"value": 1, "unit": "kg"}
